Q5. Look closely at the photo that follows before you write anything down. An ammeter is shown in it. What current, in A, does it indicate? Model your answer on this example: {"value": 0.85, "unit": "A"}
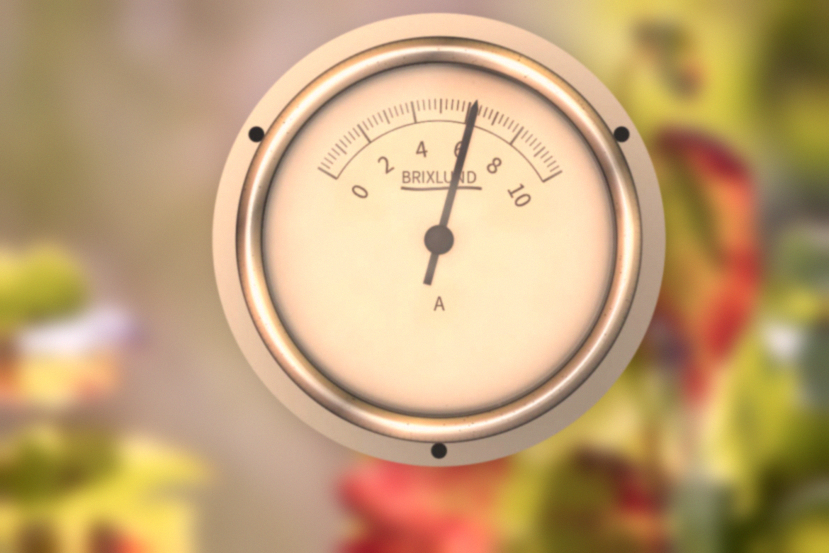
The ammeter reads {"value": 6.2, "unit": "A"}
